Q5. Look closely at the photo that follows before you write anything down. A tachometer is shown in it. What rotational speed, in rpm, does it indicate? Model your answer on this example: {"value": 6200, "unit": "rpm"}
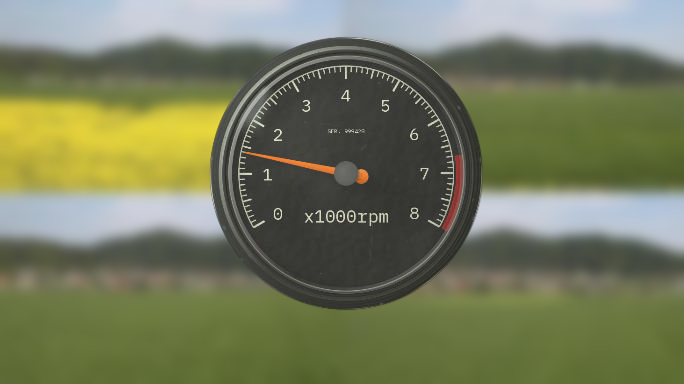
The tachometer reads {"value": 1400, "unit": "rpm"}
